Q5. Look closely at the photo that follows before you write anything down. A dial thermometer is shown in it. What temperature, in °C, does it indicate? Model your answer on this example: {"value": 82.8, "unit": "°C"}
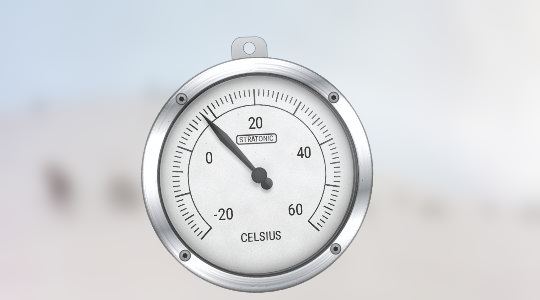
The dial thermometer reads {"value": 8, "unit": "°C"}
